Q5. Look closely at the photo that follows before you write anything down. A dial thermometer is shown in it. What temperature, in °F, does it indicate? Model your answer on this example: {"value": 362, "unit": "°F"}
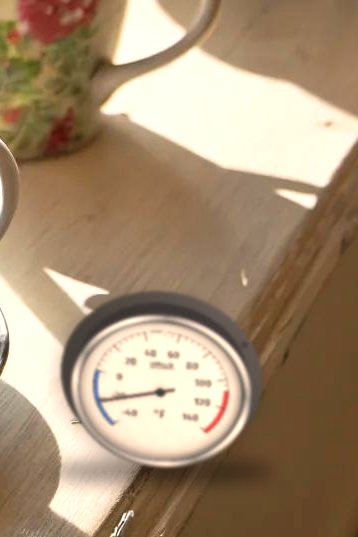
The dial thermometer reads {"value": -20, "unit": "°F"}
